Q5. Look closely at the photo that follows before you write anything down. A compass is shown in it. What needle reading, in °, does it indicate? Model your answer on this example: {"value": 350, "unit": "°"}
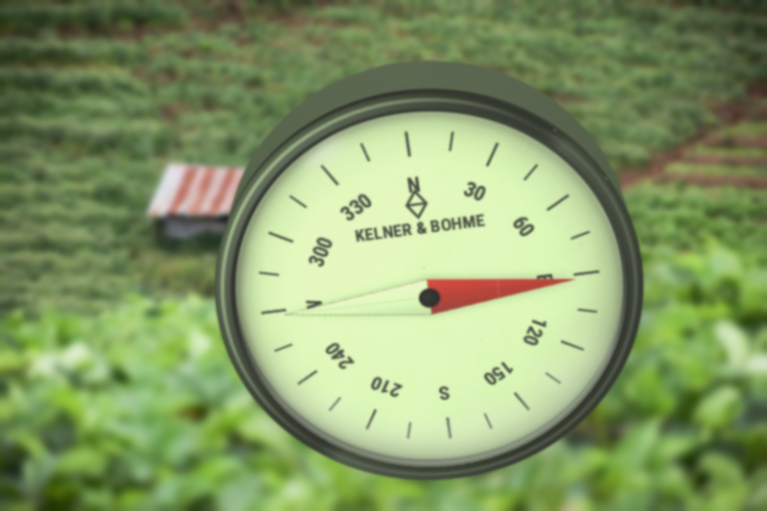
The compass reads {"value": 90, "unit": "°"}
